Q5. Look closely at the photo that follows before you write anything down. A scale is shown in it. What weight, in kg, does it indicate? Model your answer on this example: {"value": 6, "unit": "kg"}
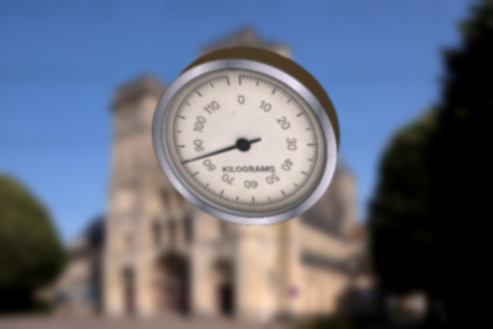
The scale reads {"value": 85, "unit": "kg"}
